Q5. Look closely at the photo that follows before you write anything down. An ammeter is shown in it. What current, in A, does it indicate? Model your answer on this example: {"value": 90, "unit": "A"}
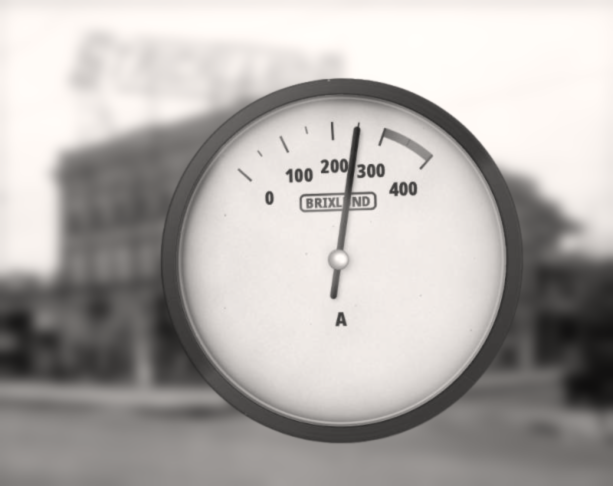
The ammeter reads {"value": 250, "unit": "A"}
